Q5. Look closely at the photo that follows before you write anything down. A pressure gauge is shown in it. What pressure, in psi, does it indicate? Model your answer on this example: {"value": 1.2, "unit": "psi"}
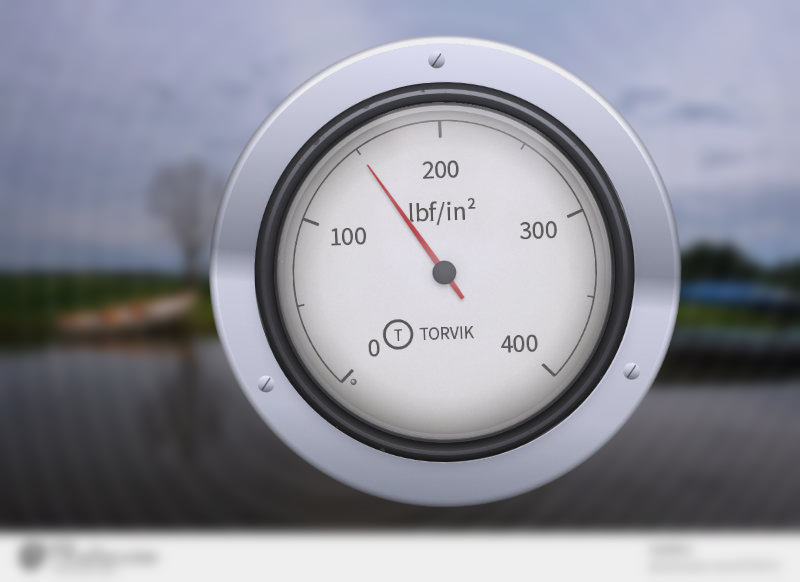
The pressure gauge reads {"value": 150, "unit": "psi"}
